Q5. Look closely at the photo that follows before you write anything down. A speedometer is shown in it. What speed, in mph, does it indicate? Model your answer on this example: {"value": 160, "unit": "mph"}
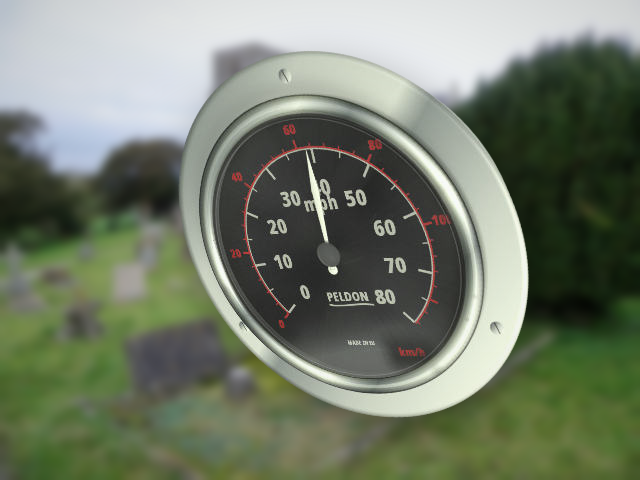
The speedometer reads {"value": 40, "unit": "mph"}
